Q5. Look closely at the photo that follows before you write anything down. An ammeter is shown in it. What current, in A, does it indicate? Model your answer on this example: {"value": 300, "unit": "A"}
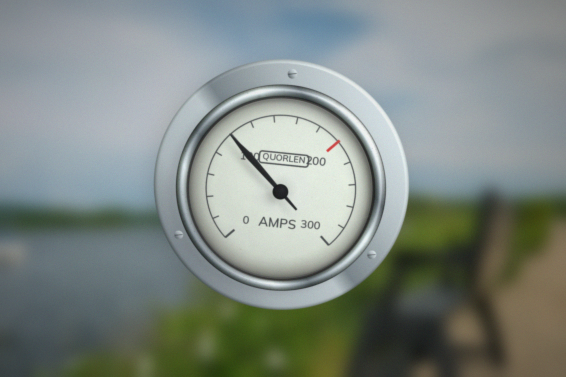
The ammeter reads {"value": 100, "unit": "A"}
